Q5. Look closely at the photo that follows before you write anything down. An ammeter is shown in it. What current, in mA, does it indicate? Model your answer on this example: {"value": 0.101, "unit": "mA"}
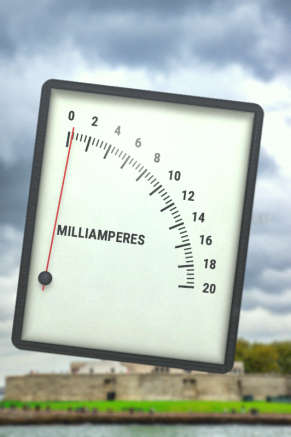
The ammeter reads {"value": 0.4, "unit": "mA"}
